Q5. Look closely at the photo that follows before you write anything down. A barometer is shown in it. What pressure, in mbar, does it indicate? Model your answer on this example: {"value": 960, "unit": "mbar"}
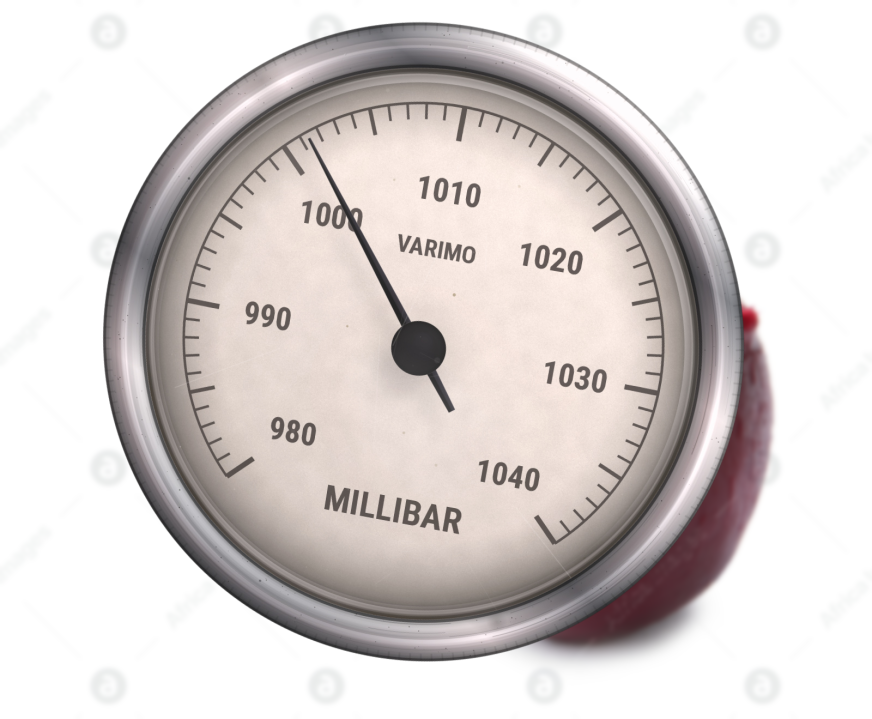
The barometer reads {"value": 1001.5, "unit": "mbar"}
